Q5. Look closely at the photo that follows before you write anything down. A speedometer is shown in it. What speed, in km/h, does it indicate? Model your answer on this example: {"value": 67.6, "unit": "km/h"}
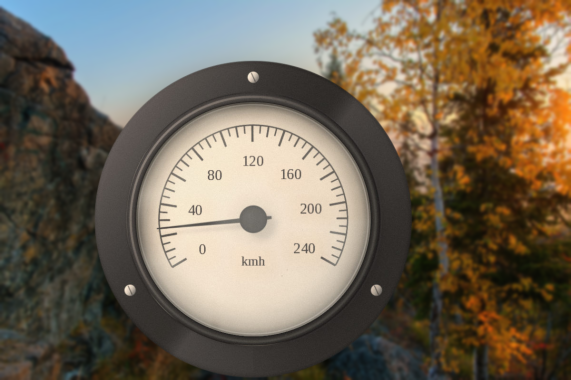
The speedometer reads {"value": 25, "unit": "km/h"}
